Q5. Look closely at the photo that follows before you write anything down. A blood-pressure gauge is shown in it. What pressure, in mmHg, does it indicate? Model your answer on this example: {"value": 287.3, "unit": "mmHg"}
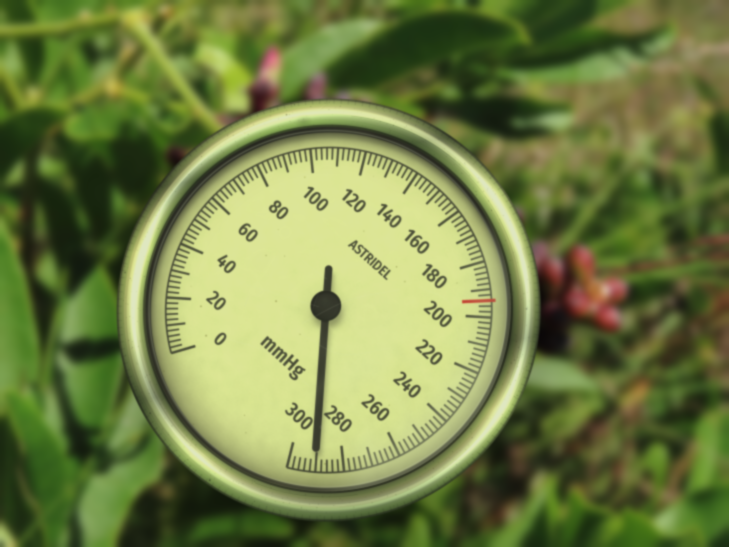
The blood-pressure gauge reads {"value": 290, "unit": "mmHg"}
